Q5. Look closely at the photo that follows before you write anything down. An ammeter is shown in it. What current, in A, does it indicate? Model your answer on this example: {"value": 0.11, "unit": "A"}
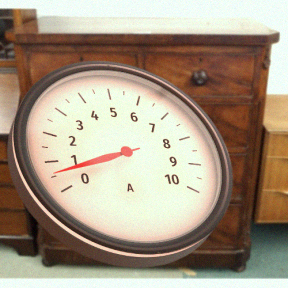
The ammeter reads {"value": 0.5, "unit": "A"}
